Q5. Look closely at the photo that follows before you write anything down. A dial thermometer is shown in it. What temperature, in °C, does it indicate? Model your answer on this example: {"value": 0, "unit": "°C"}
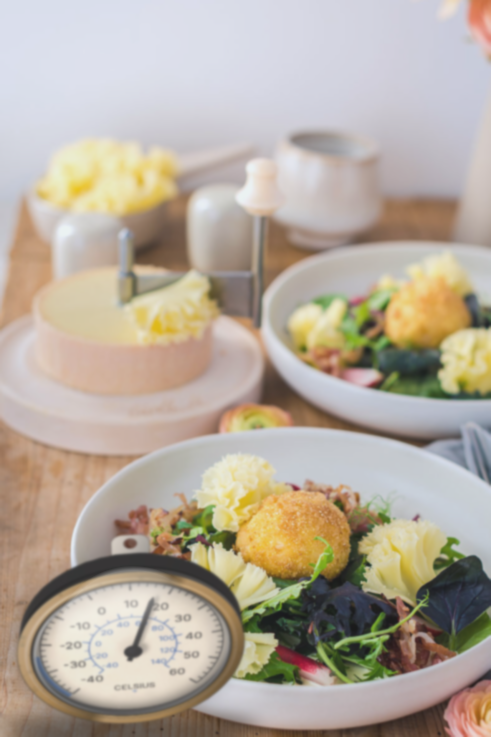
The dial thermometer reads {"value": 16, "unit": "°C"}
